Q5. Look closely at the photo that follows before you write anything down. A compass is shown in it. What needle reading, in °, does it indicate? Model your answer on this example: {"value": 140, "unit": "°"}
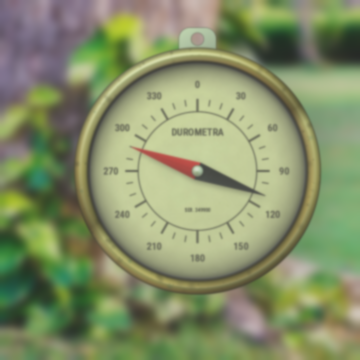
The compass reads {"value": 290, "unit": "°"}
